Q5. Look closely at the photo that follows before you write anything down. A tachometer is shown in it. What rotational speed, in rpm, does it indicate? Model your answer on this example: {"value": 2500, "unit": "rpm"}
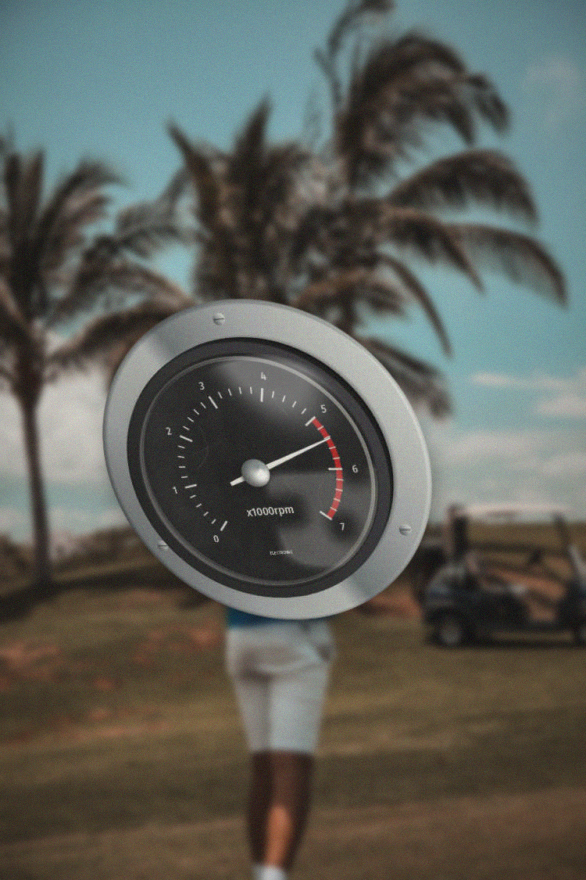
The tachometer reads {"value": 5400, "unit": "rpm"}
